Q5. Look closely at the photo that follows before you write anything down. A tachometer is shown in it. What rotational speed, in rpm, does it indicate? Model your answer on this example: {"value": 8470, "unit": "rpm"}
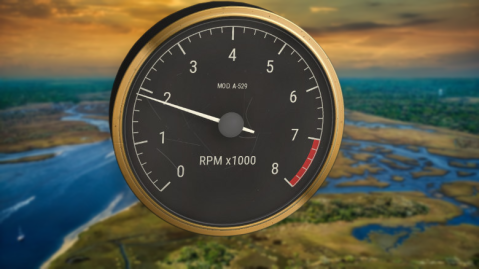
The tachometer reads {"value": 1900, "unit": "rpm"}
